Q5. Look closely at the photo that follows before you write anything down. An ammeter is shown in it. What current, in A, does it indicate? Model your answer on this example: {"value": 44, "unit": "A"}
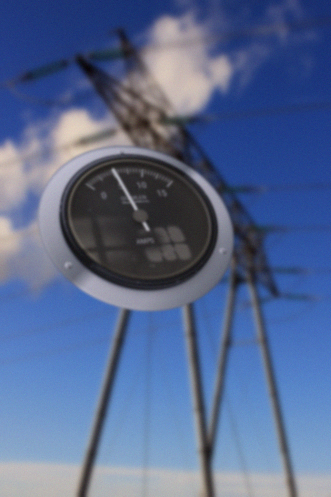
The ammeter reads {"value": 5, "unit": "A"}
